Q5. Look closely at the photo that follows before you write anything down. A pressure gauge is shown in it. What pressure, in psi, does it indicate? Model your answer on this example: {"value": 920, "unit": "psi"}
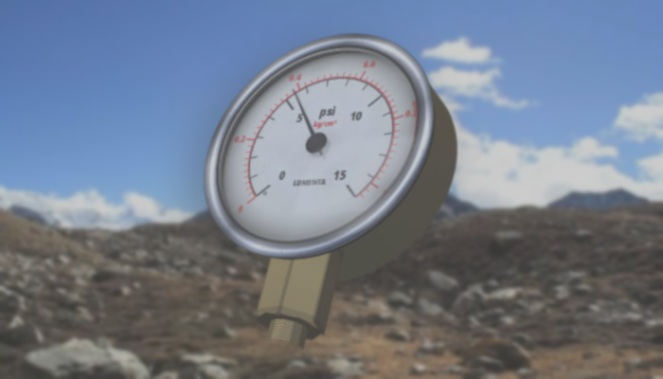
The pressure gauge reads {"value": 5.5, "unit": "psi"}
